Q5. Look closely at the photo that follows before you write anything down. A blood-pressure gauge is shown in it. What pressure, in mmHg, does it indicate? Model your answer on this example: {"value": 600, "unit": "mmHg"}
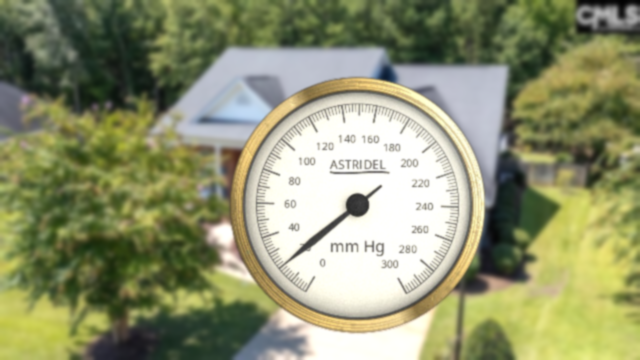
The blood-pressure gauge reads {"value": 20, "unit": "mmHg"}
